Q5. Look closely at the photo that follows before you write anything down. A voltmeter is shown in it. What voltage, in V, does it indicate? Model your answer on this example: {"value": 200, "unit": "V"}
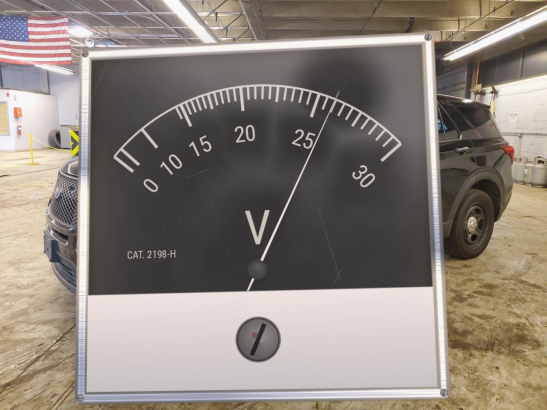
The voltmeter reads {"value": 26, "unit": "V"}
